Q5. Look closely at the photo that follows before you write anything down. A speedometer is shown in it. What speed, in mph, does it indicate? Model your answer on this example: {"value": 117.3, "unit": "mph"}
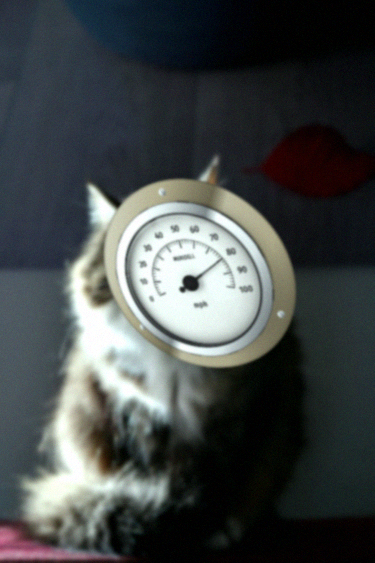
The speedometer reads {"value": 80, "unit": "mph"}
